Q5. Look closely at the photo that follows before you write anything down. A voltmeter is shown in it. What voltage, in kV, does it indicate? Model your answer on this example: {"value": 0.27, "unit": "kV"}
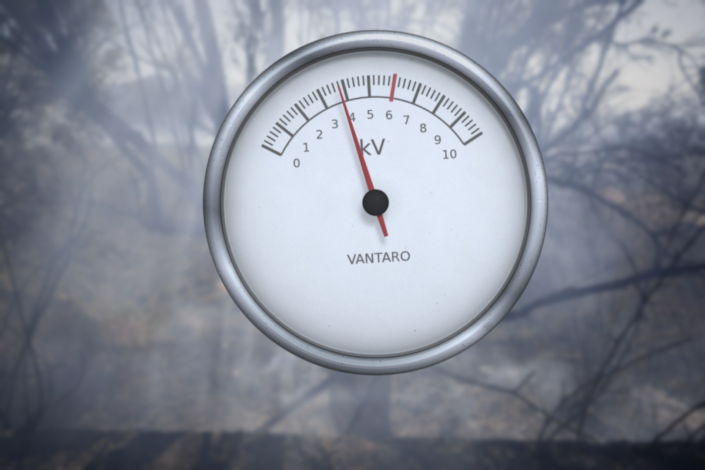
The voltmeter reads {"value": 3.8, "unit": "kV"}
